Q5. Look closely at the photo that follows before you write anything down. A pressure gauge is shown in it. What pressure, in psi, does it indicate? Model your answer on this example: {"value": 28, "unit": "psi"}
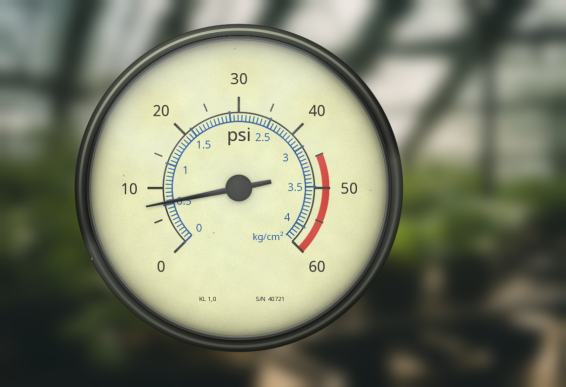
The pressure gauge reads {"value": 7.5, "unit": "psi"}
